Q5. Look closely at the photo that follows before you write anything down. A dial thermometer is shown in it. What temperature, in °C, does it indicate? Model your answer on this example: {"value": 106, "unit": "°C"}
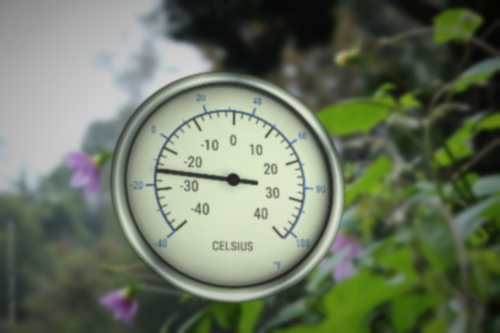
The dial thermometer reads {"value": -26, "unit": "°C"}
